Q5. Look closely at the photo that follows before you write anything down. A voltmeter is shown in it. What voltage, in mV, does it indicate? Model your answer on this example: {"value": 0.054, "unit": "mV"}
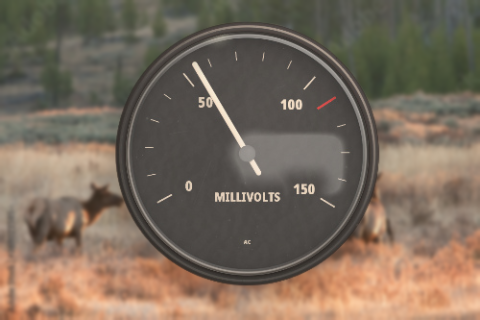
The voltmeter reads {"value": 55, "unit": "mV"}
